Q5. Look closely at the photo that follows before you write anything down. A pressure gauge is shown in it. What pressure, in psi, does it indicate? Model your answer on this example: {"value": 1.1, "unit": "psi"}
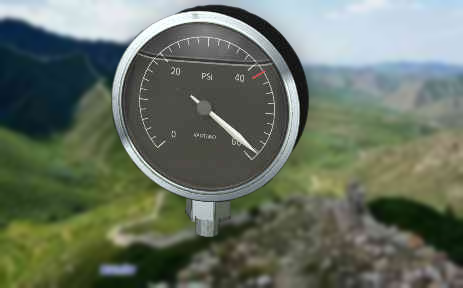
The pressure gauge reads {"value": 58, "unit": "psi"}
